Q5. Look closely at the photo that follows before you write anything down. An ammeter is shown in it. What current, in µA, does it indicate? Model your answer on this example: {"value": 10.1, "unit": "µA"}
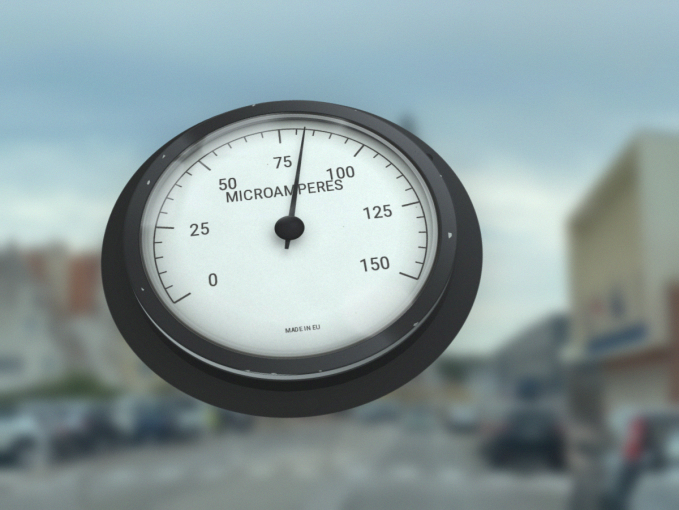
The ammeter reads {"value": 82.5, "unit": "µA"}
